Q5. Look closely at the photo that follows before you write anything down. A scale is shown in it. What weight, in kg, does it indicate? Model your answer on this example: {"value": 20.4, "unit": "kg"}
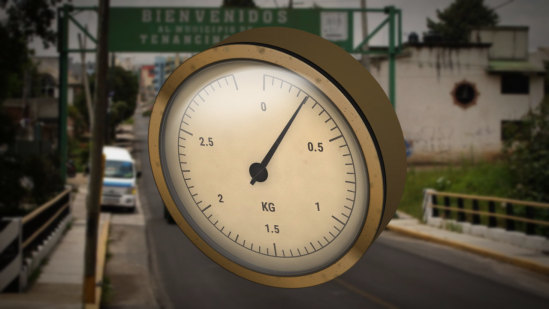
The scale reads {"value": 0.25, "unit": "kg"}
